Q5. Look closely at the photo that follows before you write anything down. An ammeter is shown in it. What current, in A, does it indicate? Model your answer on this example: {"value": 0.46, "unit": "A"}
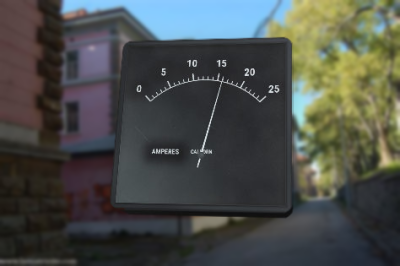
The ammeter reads {"value": 16, "unit": "A"}
